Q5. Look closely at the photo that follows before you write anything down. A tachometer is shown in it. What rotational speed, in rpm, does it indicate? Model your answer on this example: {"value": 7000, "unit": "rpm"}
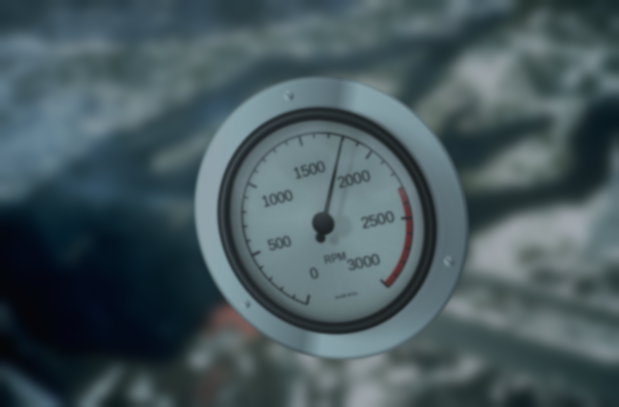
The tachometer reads {"value": 1800, "unit": "rpm"}
